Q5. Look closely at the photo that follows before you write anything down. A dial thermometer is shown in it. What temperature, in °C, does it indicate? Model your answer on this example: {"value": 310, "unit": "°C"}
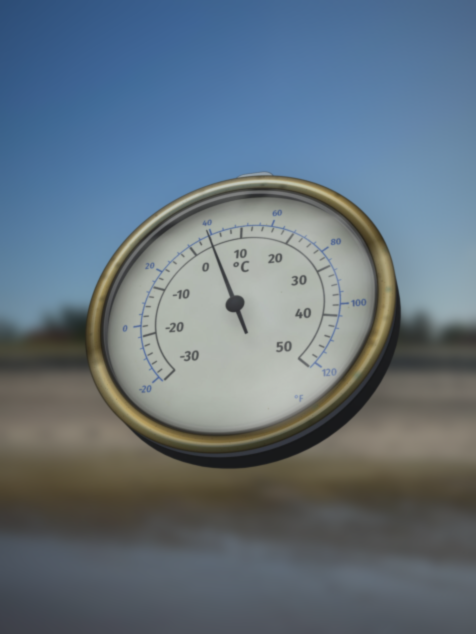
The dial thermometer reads {"value": 4, "unit": "°C"}
